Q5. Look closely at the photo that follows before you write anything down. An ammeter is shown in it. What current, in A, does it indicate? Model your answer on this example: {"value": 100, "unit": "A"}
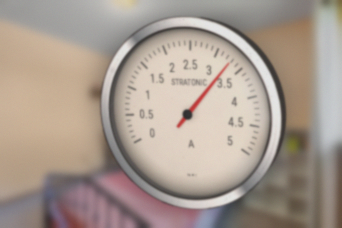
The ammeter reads {"value": 3.3, "unit": "A"}
